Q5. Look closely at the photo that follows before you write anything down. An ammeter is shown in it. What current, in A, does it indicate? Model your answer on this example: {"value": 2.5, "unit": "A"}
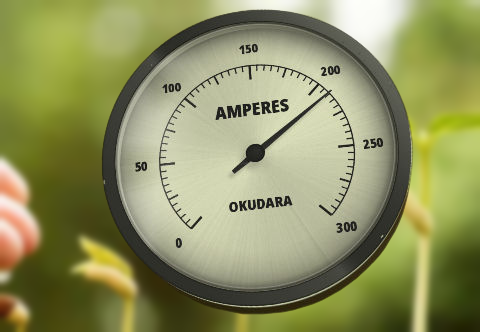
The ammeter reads {"value": 210, "unit": "A"}
